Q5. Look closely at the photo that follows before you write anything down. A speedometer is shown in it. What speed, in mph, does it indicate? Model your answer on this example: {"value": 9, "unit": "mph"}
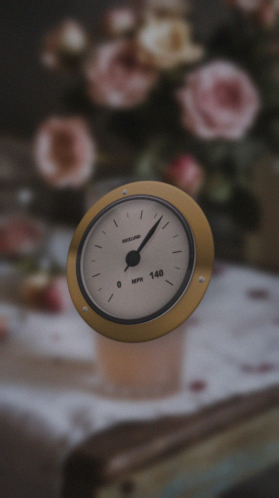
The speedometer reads {"value": 95, "unit": "mph"}
